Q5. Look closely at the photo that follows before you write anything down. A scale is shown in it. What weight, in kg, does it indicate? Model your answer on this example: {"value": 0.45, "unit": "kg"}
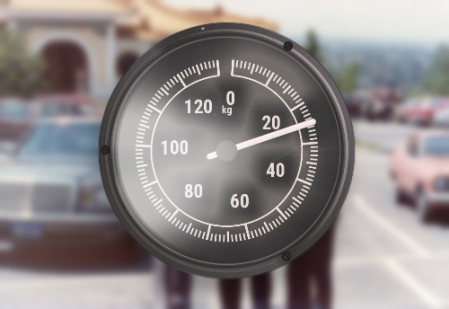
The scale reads {"value": 25, "unit": "kg"}
